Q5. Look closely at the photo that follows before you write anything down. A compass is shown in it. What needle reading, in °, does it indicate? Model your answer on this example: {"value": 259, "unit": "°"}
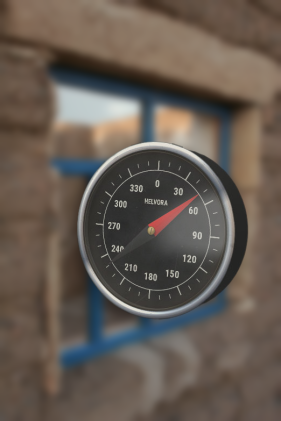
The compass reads {"value": 50, "unit": "°"}
